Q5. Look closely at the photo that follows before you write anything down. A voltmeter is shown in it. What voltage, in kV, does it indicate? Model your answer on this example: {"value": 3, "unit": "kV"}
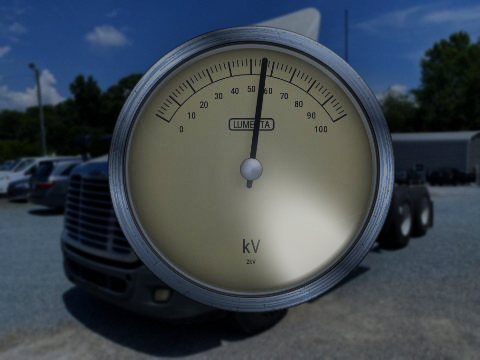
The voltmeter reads {"value": 56, "unit": "kV"}
